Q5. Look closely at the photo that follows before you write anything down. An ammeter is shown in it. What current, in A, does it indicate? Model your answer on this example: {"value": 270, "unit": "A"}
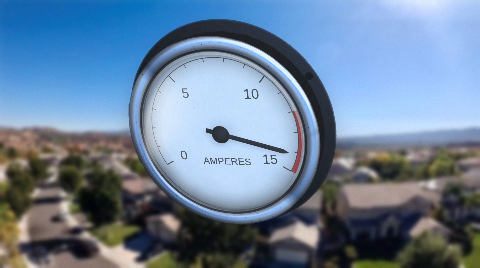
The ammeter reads {"value": 14, "unit": "A"}
